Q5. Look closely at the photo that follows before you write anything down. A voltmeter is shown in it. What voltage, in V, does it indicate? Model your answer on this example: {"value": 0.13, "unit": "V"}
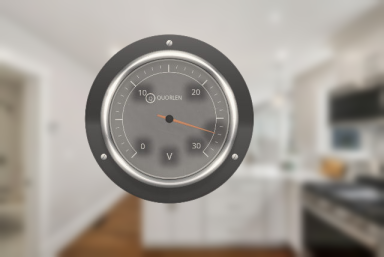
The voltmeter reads {"value": 27, "unit": "V"}
